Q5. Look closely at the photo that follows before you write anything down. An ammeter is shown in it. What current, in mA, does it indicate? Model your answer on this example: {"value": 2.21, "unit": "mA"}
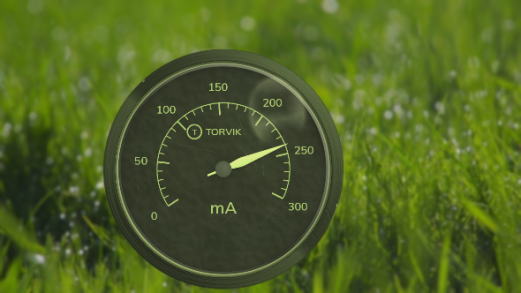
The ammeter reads {"value": 240, "unit": "mA"}
